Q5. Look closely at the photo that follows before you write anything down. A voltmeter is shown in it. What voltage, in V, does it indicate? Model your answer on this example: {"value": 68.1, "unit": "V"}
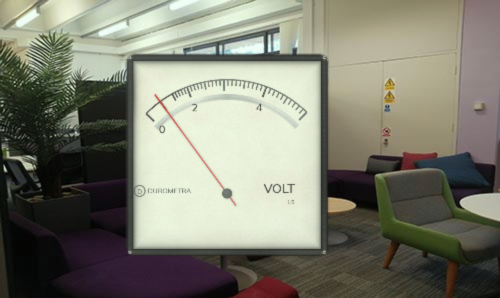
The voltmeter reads {"value": 1, "unit": "V"}
